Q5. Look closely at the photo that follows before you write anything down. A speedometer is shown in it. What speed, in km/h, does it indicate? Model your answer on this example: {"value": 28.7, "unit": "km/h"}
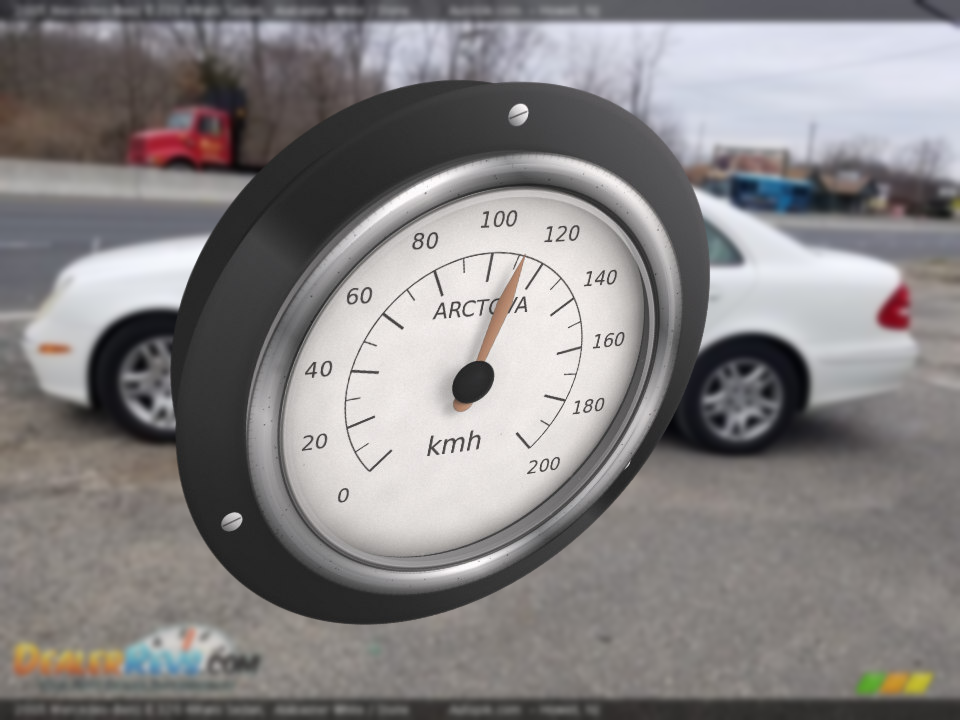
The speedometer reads {"value": 110, "unit": "km/h"}
